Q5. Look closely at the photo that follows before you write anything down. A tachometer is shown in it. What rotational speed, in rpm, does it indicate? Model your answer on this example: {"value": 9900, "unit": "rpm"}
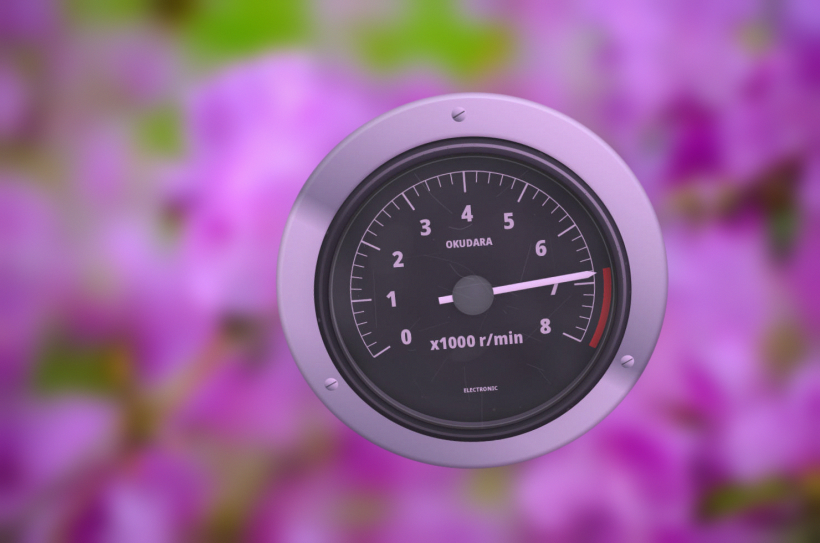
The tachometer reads {"value": 6800, "unit": "rpm"}
